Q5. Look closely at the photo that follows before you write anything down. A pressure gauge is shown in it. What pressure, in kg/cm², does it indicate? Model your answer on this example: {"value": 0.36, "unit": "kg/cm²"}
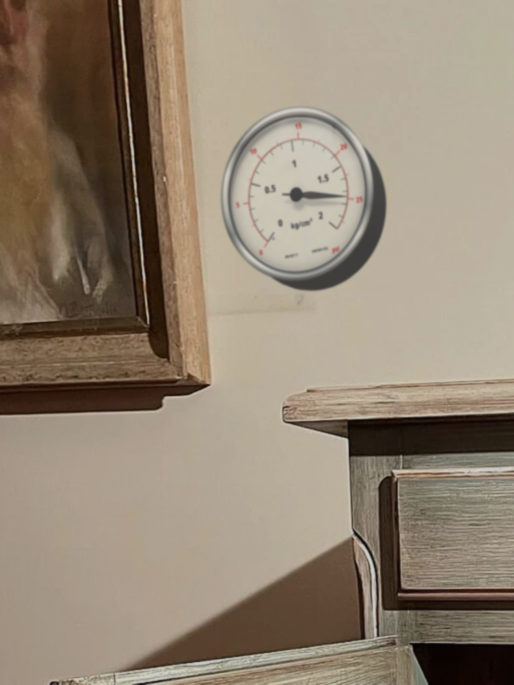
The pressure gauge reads {"value": 1.75, "unit": "kg/cm²"}
